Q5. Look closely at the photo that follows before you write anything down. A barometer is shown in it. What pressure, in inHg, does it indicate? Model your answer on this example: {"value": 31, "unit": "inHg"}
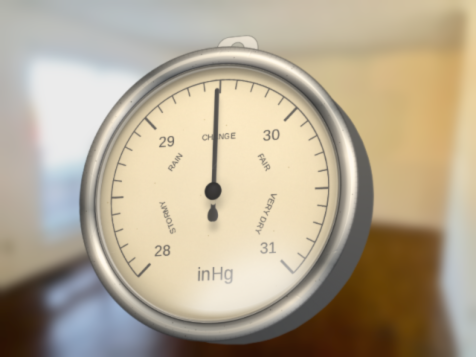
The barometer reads {"value": 29.5, "unit": "inHg"}
